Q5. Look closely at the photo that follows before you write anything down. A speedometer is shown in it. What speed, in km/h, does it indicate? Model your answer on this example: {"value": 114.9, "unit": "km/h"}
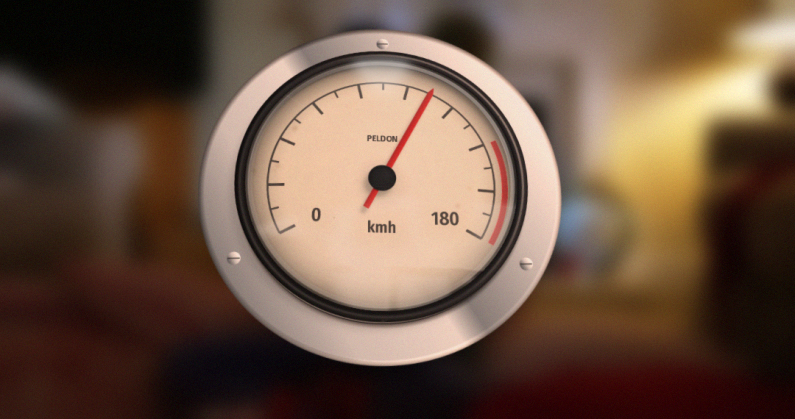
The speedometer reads {"value": 110, "unit": "km/h"}
